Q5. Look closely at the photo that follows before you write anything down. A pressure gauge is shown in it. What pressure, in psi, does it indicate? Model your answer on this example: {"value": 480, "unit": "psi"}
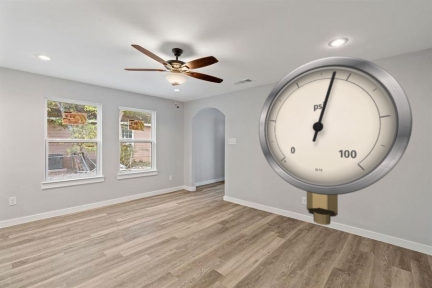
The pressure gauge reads {"value": 55, "unit": "psi"}
